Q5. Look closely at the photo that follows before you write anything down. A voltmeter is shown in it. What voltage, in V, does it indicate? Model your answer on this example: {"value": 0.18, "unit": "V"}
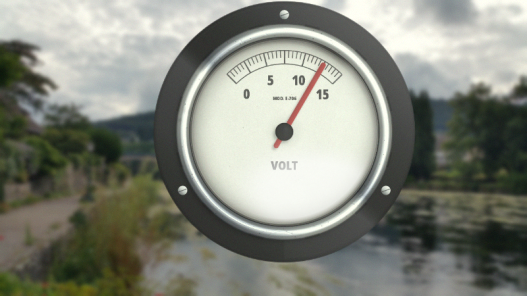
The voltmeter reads {"value": 12.5, "unit": "V"}
